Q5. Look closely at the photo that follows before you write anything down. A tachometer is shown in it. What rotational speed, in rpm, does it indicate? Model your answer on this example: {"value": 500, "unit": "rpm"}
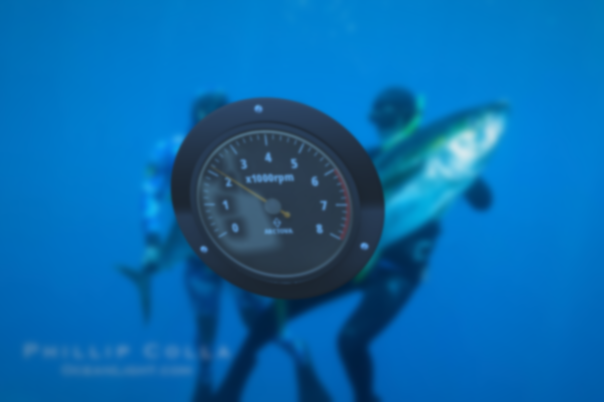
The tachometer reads {"value": 2200, "unit": "rpm"}
